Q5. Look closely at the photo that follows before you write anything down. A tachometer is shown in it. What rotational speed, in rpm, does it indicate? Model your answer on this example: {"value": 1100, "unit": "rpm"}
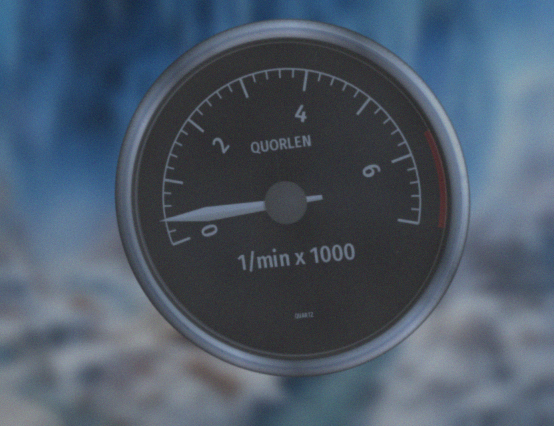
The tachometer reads {"value": 400, "unit": "rpm"}
